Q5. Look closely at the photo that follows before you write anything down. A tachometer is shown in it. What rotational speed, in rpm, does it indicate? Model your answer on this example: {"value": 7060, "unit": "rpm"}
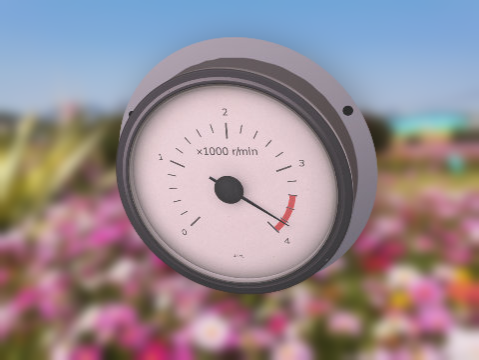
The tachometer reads {"value": 3800, "unit": "rpm"}
